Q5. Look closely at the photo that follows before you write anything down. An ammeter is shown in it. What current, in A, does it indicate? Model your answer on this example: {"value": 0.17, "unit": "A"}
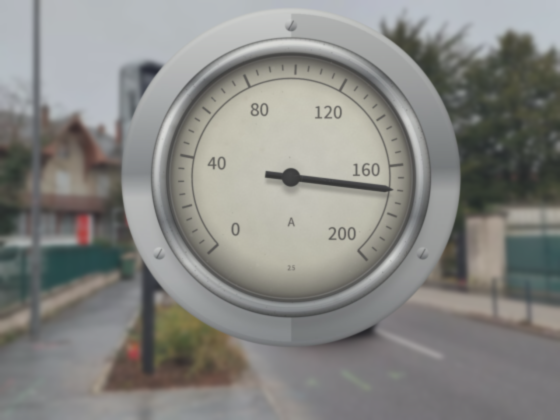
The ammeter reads {"value": 170, "unit": "A"}
